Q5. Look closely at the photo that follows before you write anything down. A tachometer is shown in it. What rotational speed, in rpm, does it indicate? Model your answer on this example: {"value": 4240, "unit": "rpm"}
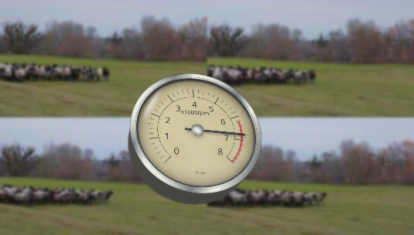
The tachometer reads {"value": 6800, "unit": "rpm"}
